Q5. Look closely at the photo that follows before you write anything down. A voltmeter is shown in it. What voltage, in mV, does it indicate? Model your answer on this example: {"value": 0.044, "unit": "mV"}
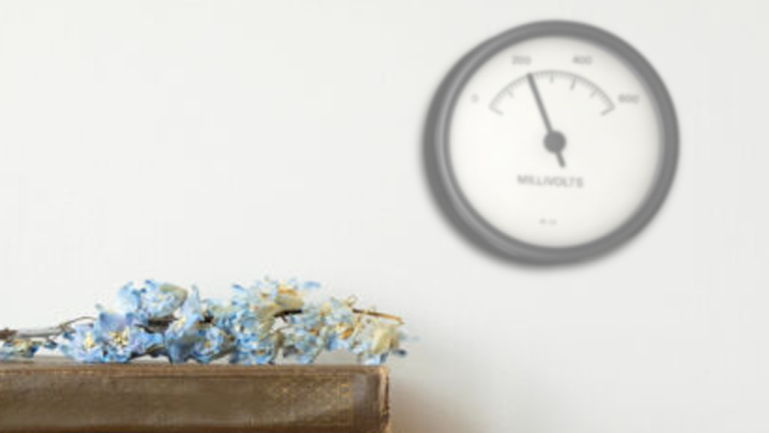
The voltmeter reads {"value": 200, "unit": "mV"}
